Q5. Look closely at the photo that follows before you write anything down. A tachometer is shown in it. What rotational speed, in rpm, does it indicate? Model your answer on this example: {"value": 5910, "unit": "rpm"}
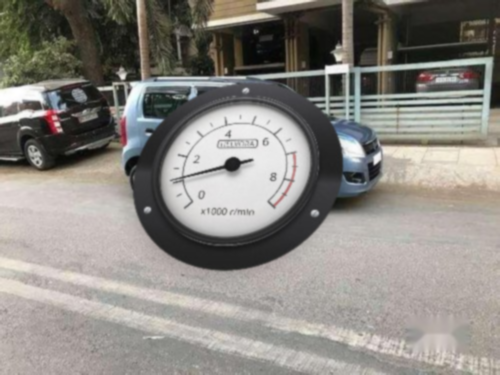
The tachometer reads {"value": 1000, "unit": "rpm"}
